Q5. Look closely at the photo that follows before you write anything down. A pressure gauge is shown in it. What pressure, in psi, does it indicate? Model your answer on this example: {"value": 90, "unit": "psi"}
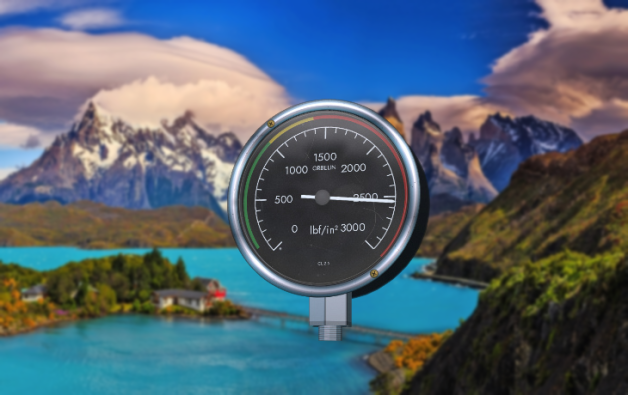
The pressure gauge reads {"value": 2550, "unit": "psi"}
